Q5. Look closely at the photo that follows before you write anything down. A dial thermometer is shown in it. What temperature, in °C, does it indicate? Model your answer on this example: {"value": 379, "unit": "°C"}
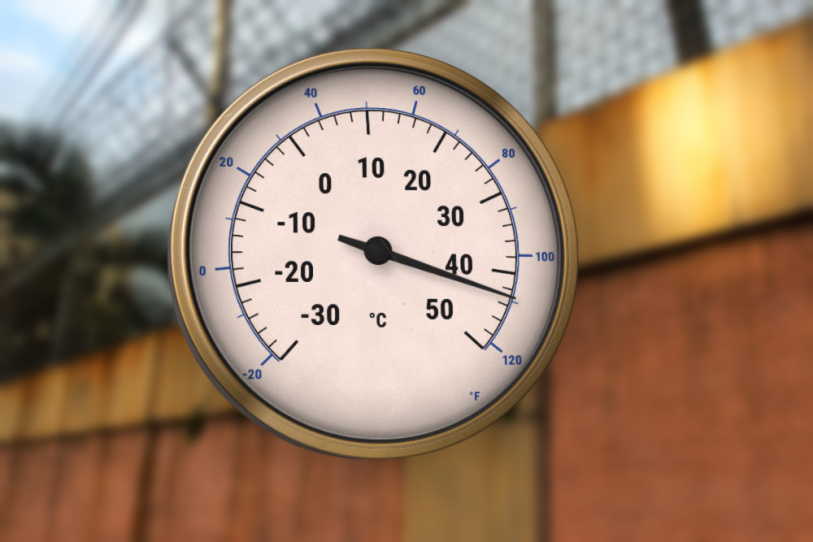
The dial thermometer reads {"value": 43, "unit": "°C"}
